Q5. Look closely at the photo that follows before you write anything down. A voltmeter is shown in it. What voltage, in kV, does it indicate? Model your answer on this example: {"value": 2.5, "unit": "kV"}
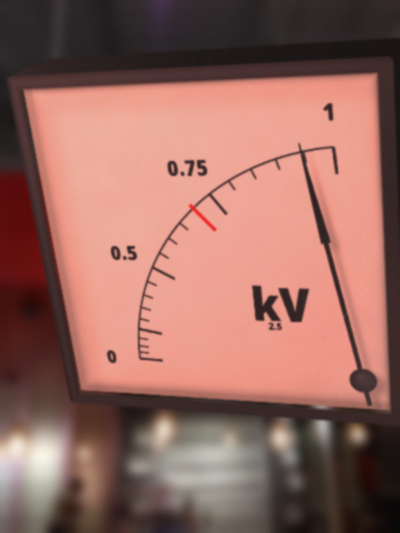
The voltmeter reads {"value": 0.95, "unit": "kV"}
